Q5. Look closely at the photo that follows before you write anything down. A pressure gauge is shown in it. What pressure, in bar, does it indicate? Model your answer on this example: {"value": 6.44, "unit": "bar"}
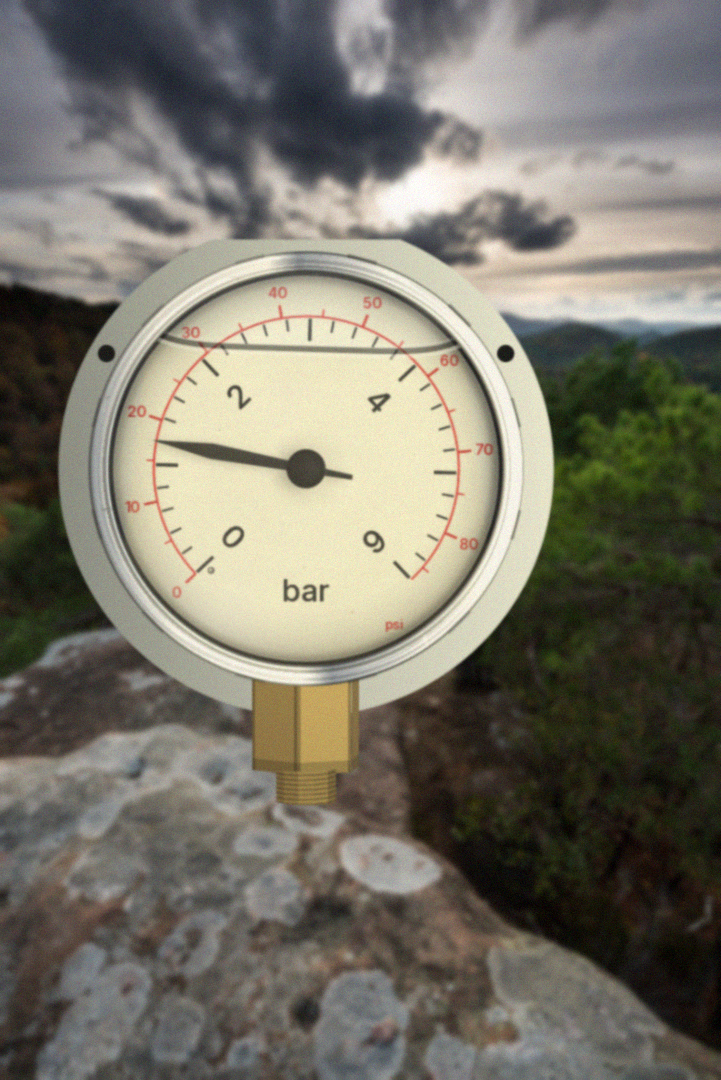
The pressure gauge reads {"value": 1.2, "unit": "bar"}
